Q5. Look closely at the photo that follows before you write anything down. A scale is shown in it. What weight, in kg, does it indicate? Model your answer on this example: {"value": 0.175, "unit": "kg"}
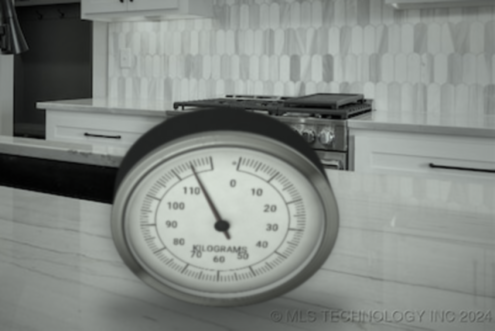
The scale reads {"value": 115, "unit": "kg"}
